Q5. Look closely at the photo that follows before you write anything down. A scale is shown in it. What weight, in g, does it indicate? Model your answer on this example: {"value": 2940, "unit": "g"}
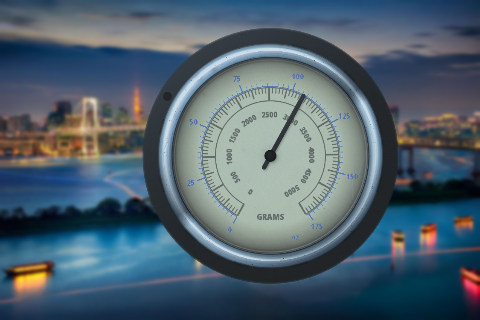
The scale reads {"value": 3000, "unit": "g"}
